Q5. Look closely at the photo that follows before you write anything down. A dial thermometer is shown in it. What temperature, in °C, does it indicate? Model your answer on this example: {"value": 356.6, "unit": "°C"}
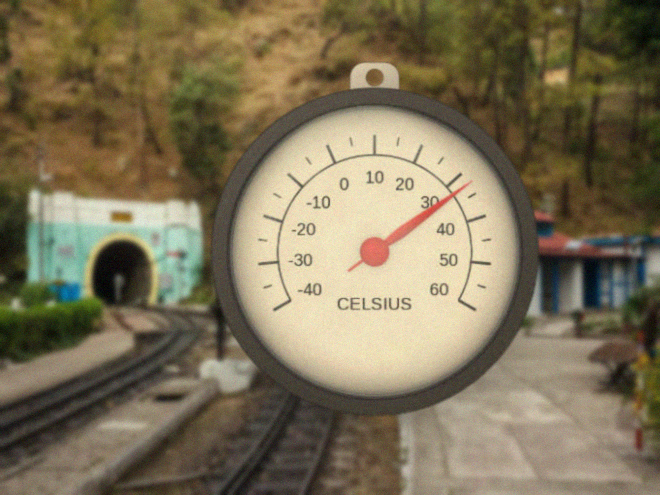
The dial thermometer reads {"value": 32.5, "unit": "°C"}
